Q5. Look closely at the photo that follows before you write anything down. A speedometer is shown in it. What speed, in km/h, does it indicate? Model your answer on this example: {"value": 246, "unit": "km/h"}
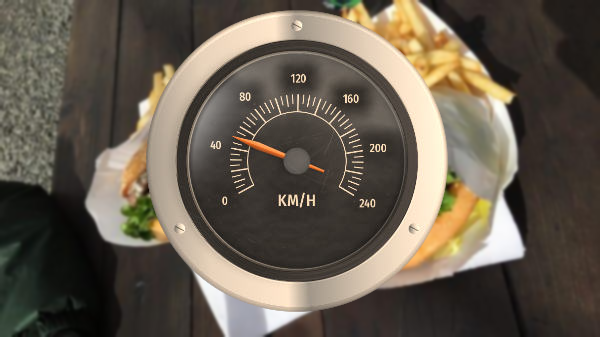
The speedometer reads {"value": 50, "unit": "km/h"}
